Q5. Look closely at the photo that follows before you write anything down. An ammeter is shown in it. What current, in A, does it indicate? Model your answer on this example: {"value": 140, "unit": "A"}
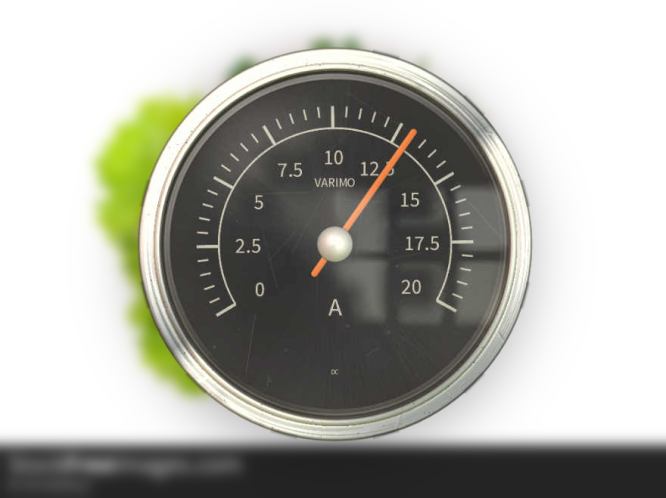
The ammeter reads {"value": 13, "unit": "A"}
